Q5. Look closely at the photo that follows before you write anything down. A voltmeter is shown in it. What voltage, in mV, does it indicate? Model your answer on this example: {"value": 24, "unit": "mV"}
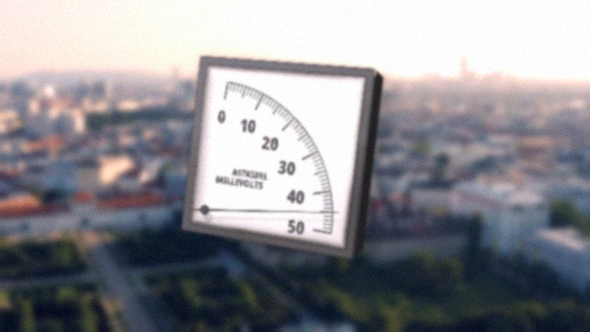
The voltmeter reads {"value": 45, "unit": "mV"}
